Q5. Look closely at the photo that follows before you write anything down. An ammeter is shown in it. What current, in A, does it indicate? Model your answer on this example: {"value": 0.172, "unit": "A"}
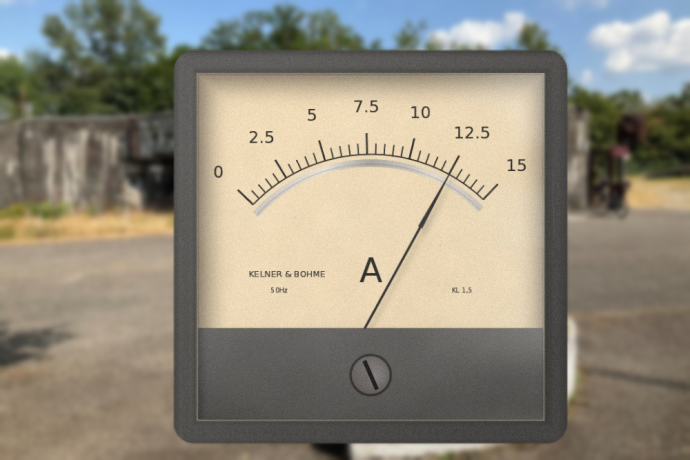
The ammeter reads {"value": 12.5, "unit": "A"}
